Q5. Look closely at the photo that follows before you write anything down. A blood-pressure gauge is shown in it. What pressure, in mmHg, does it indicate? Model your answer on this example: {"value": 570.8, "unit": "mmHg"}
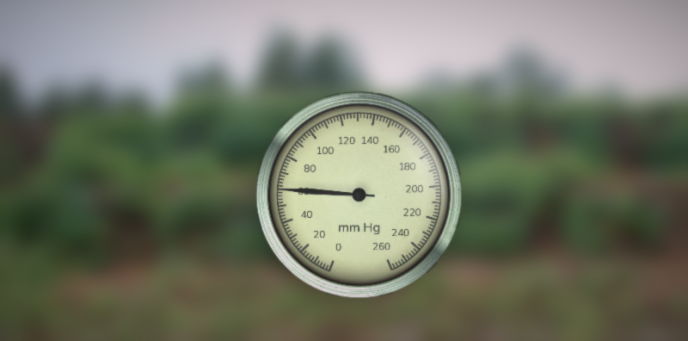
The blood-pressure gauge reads {"value": 60, "unit": "mmHg"}
